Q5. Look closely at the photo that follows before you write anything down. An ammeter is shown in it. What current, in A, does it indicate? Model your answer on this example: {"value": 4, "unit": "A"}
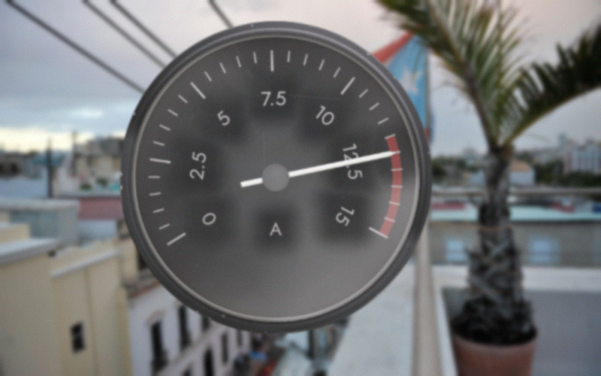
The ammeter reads {"value": 12.5, "unit": "A"}
